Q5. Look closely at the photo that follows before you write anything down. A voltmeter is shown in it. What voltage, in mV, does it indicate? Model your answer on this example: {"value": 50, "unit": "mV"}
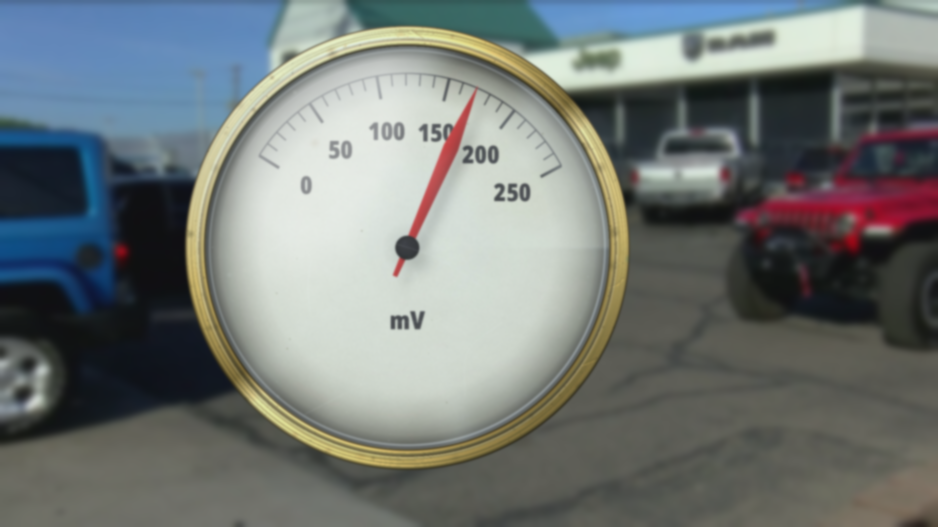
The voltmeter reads {"value": 170, "unit": "mV"}
